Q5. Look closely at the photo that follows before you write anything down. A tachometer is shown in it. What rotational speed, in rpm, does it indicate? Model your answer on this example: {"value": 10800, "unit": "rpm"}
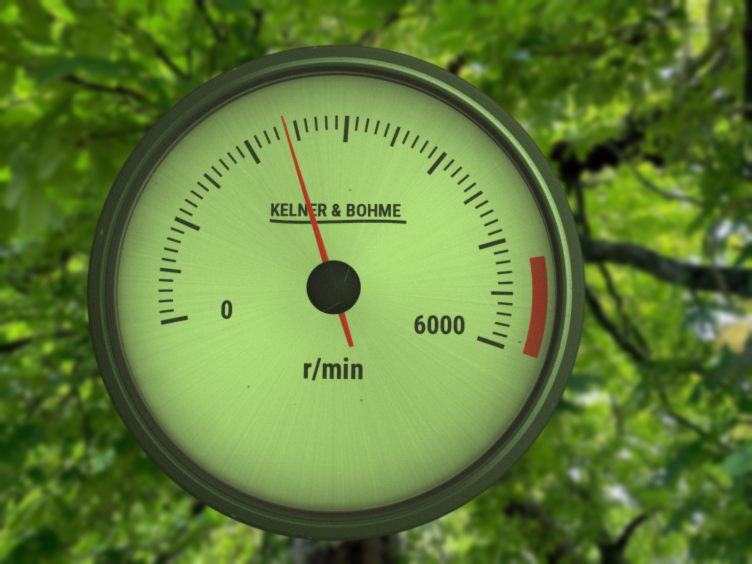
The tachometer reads {"value": 2400, "unit": "rpm"}
